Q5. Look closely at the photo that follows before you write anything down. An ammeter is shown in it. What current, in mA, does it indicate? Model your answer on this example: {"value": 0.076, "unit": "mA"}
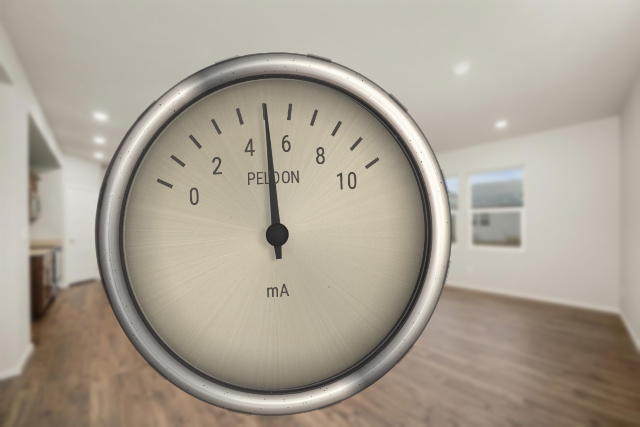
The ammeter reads {"value": 5, "unit": "mA"}
